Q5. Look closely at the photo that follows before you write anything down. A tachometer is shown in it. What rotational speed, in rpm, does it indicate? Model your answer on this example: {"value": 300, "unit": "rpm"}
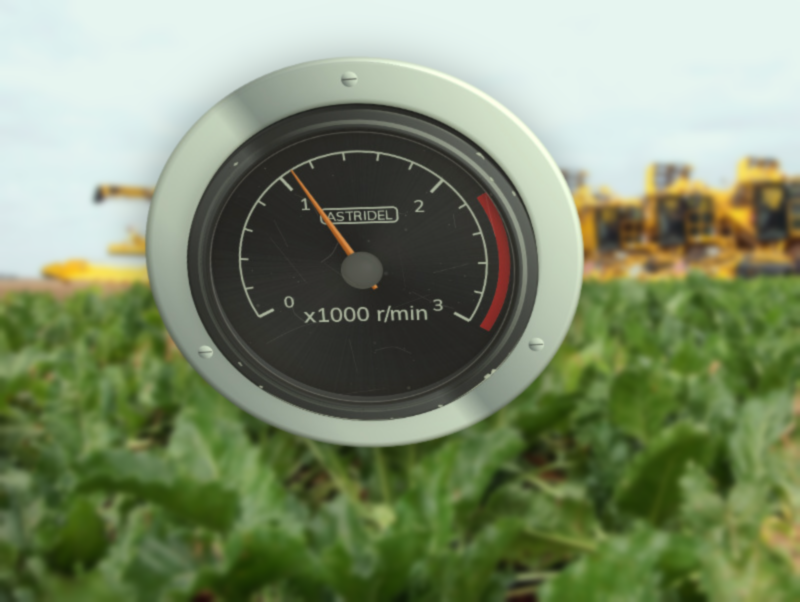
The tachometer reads {"value": 1100, "unit": "rpm"}
